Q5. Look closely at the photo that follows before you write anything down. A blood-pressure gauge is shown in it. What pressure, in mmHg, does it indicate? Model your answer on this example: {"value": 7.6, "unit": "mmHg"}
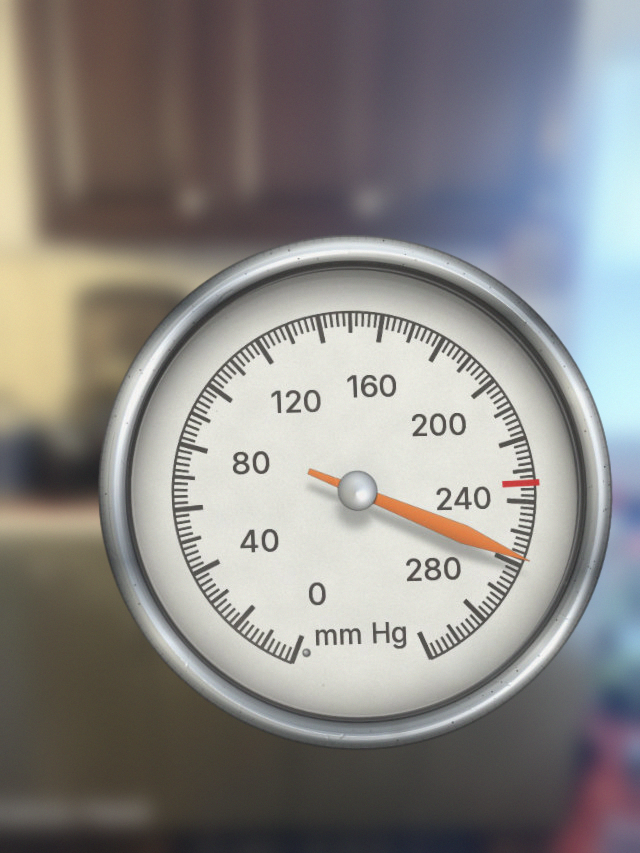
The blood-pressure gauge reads {"value": 258, "unit": "mmHg"}
